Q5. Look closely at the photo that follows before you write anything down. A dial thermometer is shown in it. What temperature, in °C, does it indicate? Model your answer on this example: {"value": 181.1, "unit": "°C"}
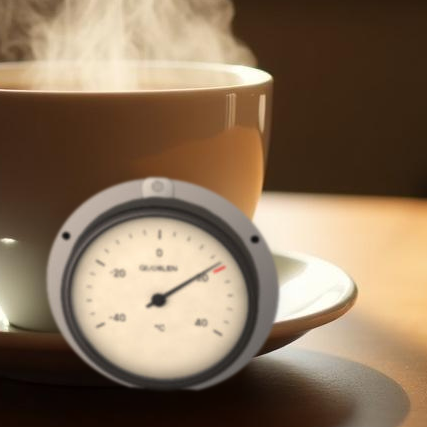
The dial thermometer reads {"value": 18, "unit": "°C"}
